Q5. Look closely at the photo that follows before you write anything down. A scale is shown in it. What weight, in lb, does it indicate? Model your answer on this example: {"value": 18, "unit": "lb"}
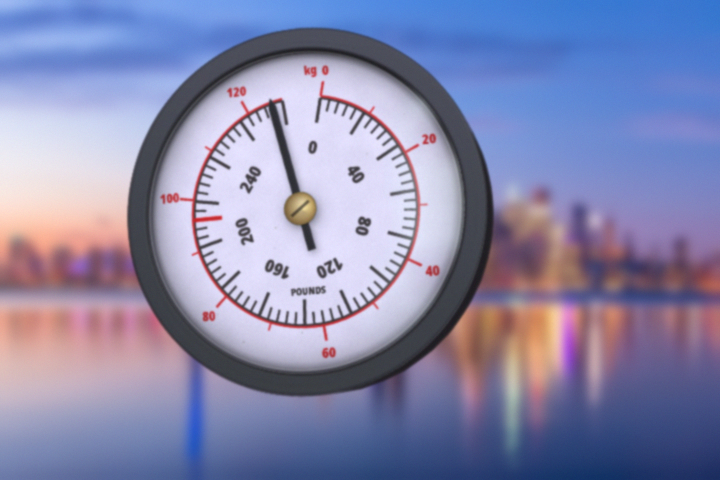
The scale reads {"value": 276, "unit": "lb"}
